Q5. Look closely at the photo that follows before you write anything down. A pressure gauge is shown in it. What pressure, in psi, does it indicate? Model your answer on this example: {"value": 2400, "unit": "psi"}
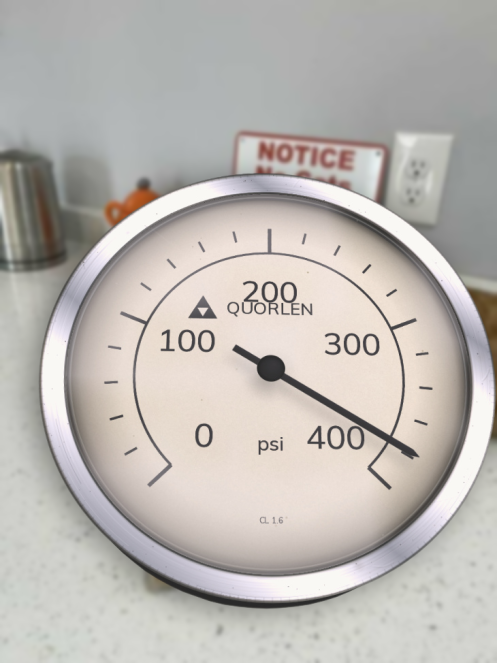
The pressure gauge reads {"value": 380, "unit": "psi"}
